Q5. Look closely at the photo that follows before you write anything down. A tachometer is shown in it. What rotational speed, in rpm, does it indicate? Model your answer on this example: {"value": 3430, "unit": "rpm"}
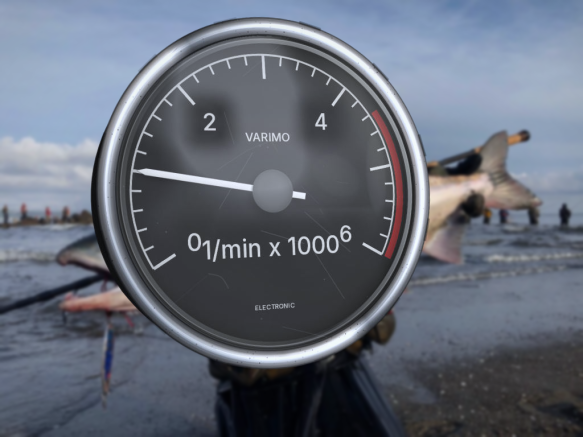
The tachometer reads {"value": 1000, "unit": "rpm"}
